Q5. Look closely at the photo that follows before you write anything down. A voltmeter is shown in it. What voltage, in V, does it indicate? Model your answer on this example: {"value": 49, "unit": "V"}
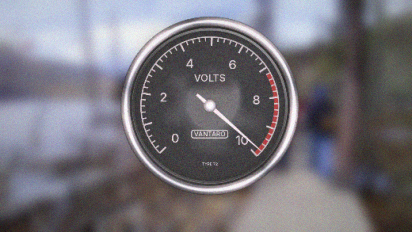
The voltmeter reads {"value": 9.8, "unit": "V"}
